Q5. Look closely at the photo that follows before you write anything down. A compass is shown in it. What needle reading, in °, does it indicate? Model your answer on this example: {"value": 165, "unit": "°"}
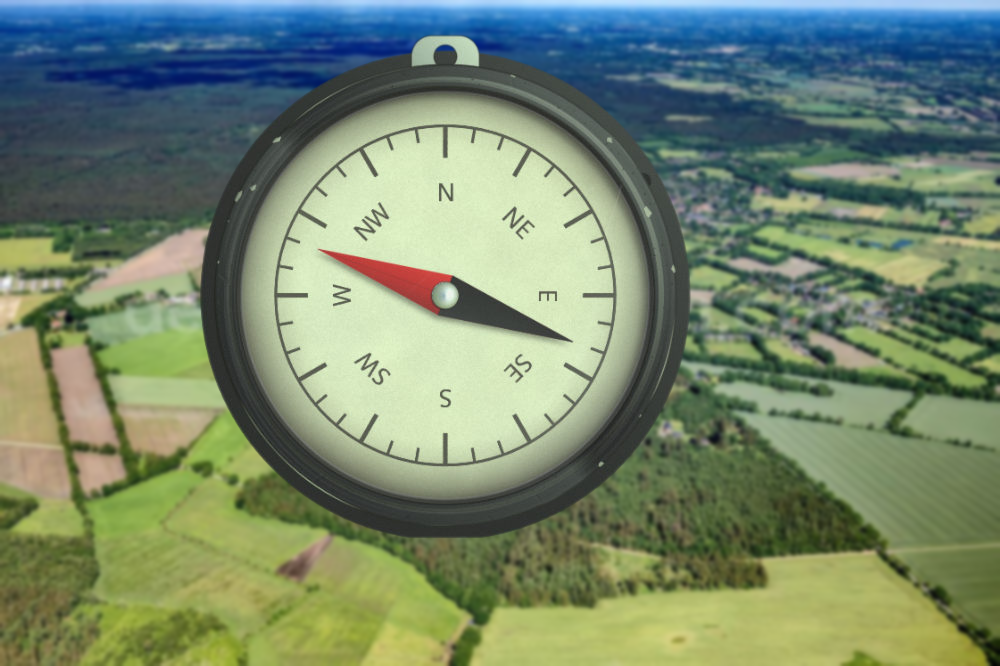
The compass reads {"value": 290, "unit": "°"}
